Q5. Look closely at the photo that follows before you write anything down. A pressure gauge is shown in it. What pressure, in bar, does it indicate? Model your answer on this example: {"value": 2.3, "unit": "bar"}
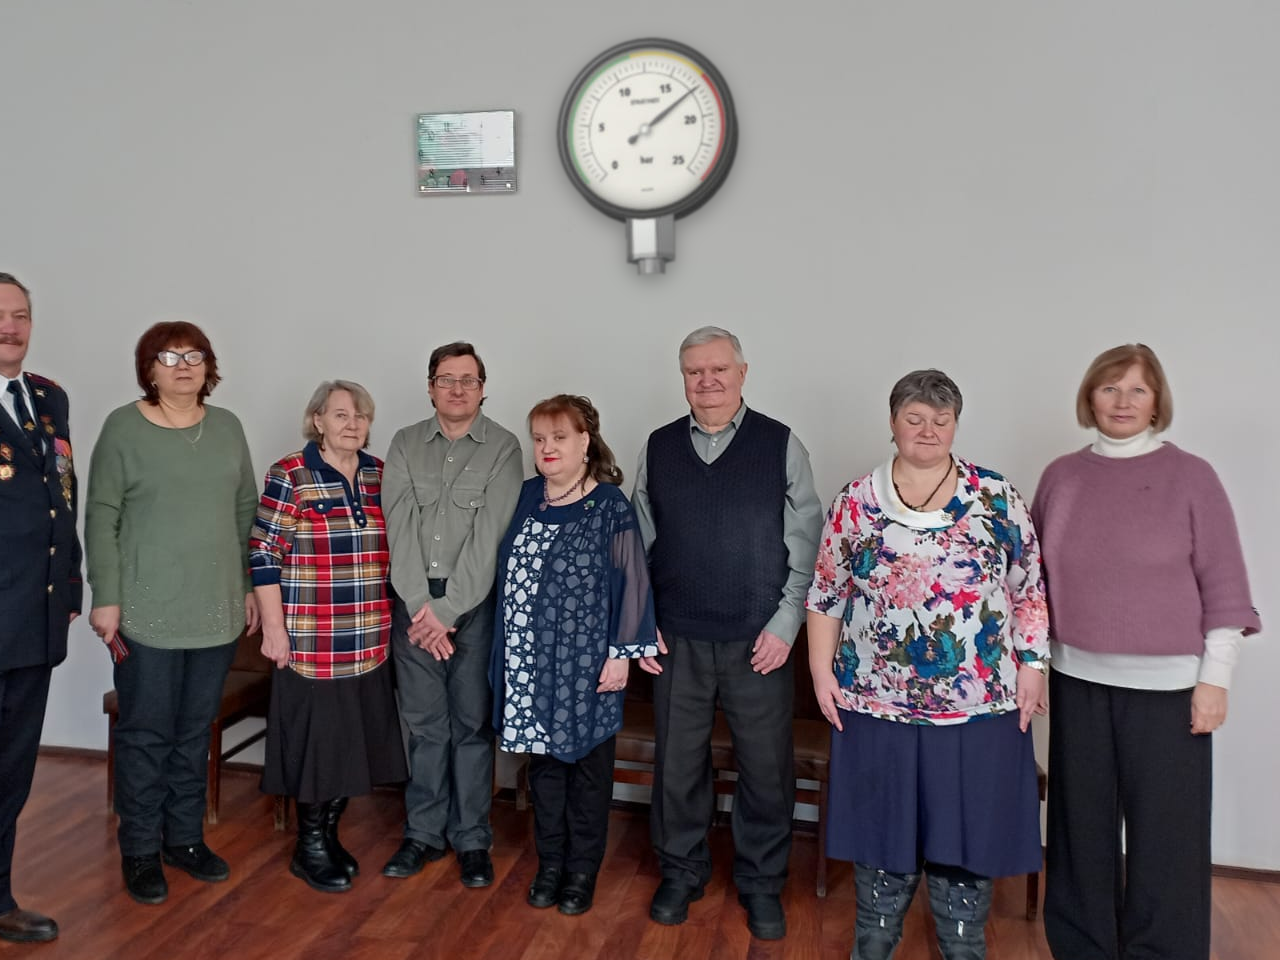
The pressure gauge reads {"value": 17.5, "unit": "bar"}
